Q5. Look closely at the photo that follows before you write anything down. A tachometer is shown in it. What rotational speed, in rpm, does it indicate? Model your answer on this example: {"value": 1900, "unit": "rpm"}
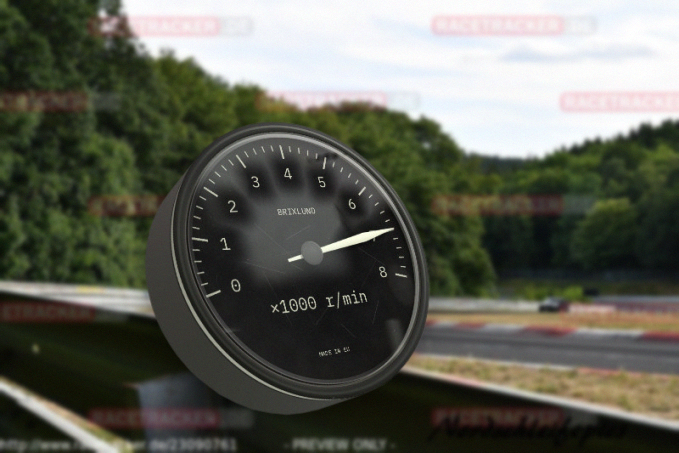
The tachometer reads {"value": 7000, "unit": "rpm"}
